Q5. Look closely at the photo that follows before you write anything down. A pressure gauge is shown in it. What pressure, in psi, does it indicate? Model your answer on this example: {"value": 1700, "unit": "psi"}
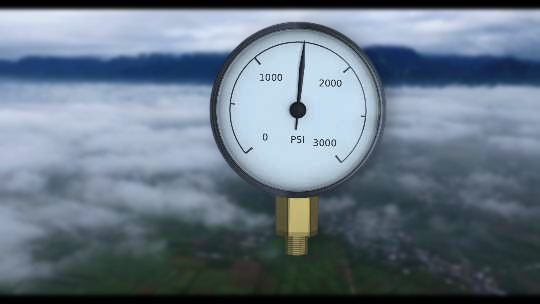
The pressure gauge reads {"value": 1500, "unit": "psi"}
